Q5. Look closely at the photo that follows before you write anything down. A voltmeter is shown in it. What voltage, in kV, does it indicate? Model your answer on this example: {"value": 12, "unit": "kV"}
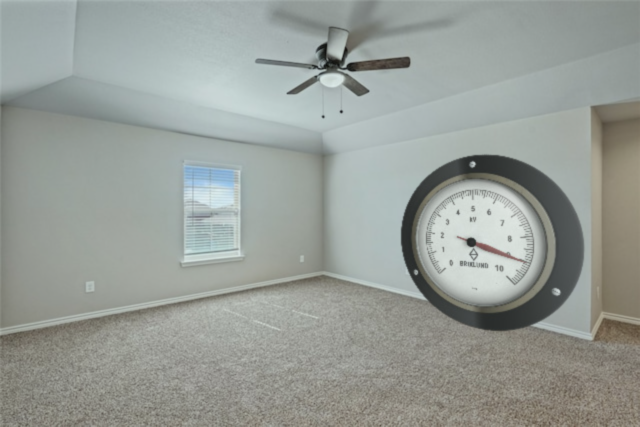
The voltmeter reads {"value": 9, "unit": "kV"}
